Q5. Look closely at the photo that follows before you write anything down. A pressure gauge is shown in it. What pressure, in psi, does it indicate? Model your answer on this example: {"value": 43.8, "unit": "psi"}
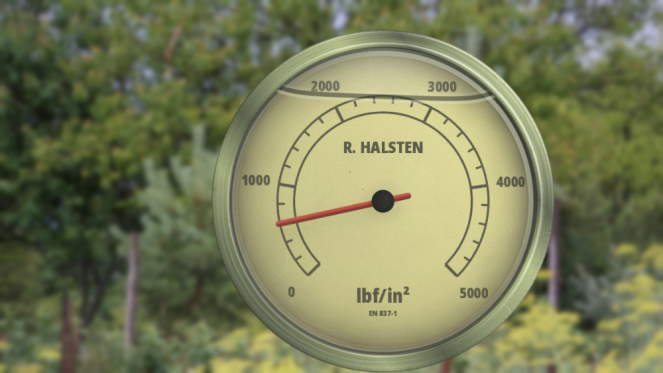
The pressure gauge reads {"value": 600, "unit": "psi"}
